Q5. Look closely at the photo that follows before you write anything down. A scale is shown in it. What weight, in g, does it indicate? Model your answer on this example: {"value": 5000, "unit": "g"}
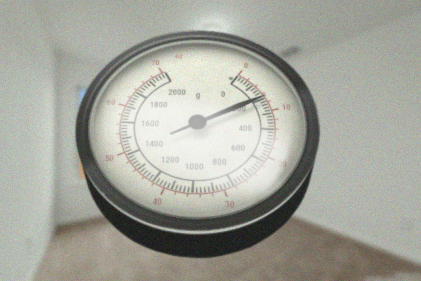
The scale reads {"value": 200, "unit": "g"}
